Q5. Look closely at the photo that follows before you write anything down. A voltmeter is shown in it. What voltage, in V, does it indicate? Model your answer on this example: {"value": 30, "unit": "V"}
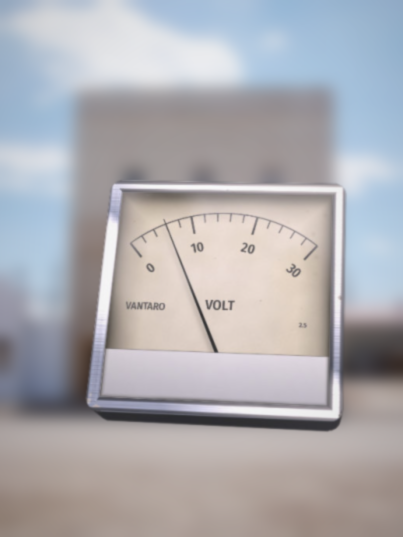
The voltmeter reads {"value": 6, "unit": "V"}
